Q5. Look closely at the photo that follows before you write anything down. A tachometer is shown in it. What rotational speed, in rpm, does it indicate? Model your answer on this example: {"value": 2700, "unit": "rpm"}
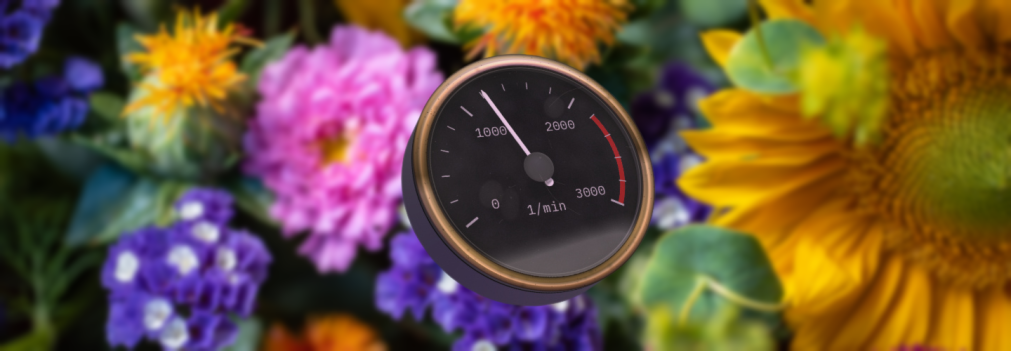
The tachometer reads {"value": 1200, "unit": "rpm"}
